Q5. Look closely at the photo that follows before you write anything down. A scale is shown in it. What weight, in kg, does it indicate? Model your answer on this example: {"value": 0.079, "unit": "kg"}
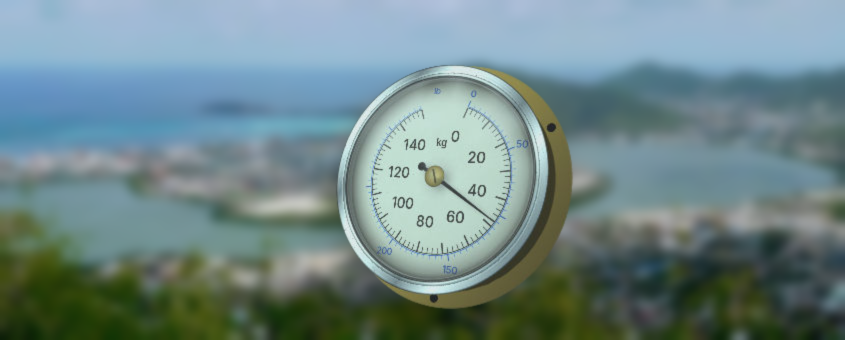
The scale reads {"value": 48, "unit": "kg"}
